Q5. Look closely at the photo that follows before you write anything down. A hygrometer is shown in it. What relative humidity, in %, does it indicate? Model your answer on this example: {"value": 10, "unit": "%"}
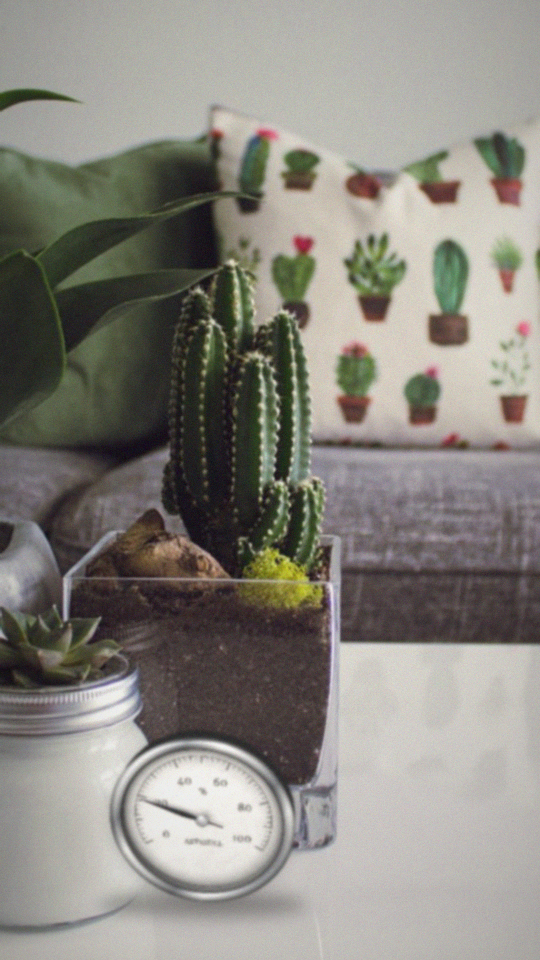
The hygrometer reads {"value": 20, "unit": "%"}
